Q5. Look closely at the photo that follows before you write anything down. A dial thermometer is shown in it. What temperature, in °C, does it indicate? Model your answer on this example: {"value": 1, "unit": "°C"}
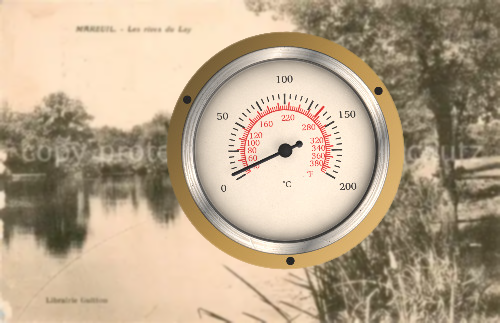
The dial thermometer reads {"value": 5, "unit": "°C"}
